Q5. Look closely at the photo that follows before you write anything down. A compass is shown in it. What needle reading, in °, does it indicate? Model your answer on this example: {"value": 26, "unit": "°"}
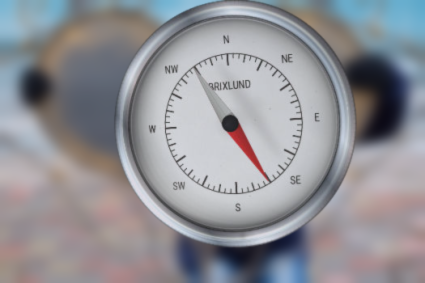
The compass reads {"value": 150, "unit": "°"}
